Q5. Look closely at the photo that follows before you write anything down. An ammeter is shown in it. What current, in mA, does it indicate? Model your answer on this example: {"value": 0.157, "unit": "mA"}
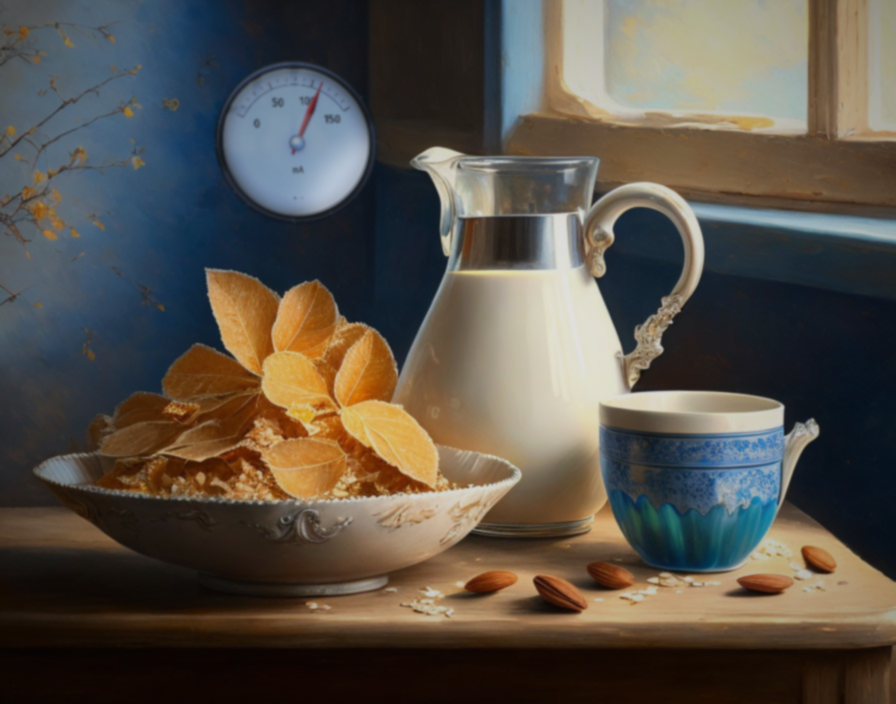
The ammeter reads {"value": 110, "unit": "mA"}
